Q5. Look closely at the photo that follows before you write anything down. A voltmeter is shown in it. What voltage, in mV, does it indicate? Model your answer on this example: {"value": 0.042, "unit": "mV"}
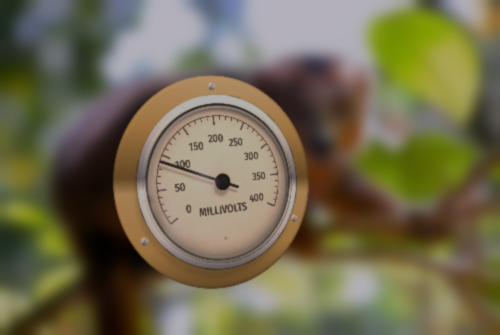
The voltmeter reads {"value": 90, "unit": "mV"}
